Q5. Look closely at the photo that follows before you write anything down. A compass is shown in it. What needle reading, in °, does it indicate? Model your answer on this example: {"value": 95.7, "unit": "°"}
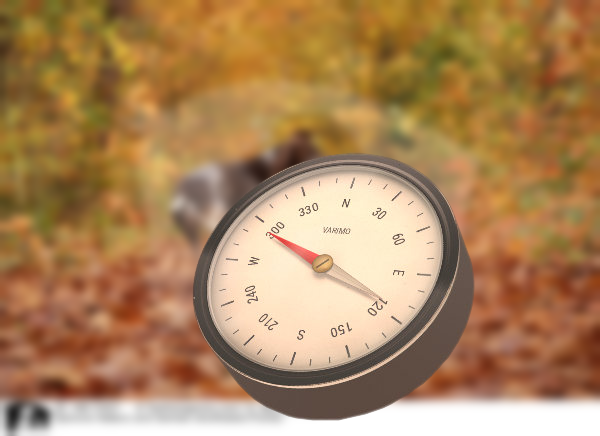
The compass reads {"value": 295, "unit": "°"}
